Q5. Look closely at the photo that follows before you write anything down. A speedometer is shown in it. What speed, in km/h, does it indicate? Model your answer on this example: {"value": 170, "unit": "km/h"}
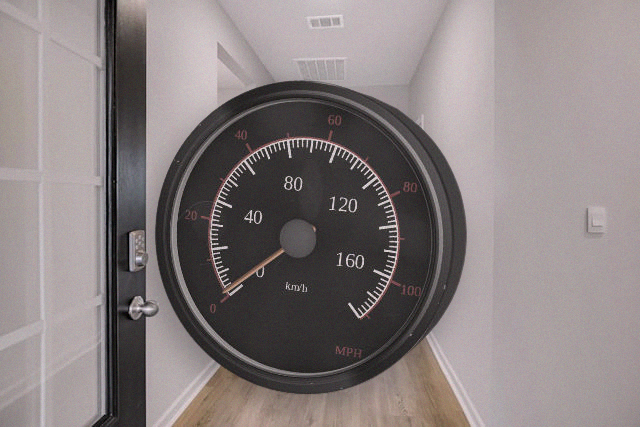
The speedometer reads {"value": 2, "unit": "km/h"}
